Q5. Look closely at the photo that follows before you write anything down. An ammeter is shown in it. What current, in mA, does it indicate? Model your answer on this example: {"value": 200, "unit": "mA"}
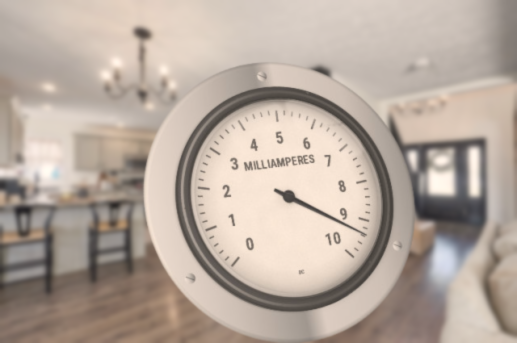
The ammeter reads {"value": 9.4, "unit": "mA"}
